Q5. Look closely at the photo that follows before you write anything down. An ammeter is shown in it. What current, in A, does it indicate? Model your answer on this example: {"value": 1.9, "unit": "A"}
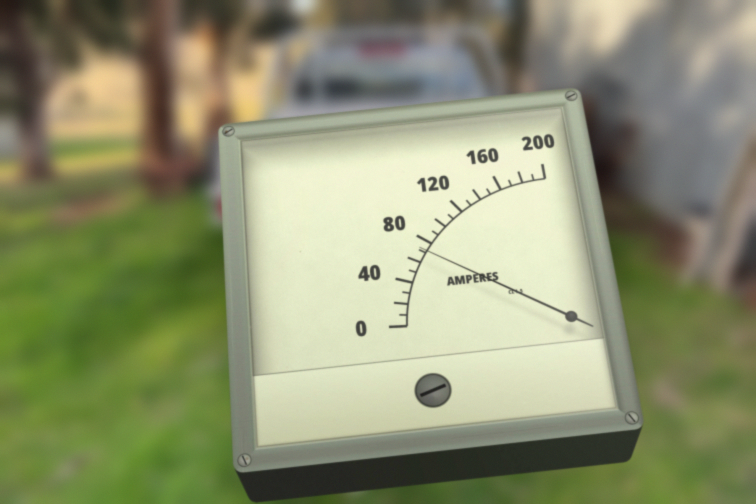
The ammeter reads {"value": 70, "unit": "A"}
